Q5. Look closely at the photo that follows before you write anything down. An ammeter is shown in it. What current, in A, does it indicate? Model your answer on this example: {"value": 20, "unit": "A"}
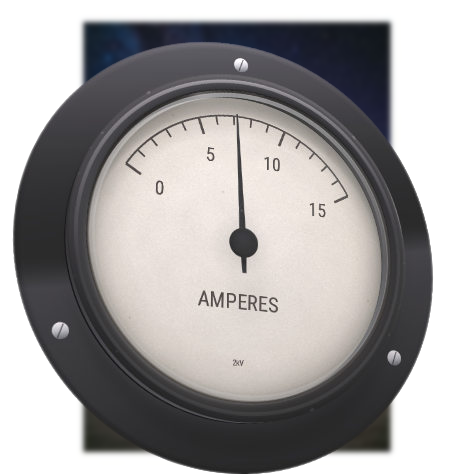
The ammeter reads {"value": 7, "unit": "A"}
